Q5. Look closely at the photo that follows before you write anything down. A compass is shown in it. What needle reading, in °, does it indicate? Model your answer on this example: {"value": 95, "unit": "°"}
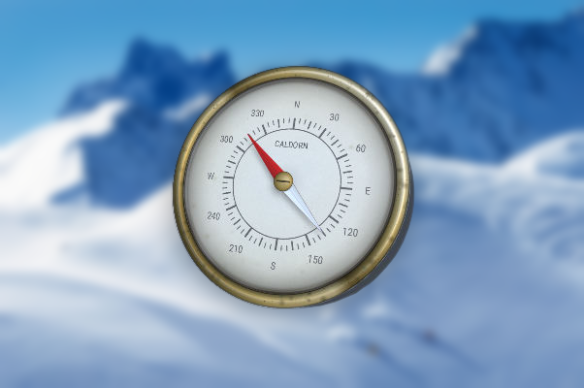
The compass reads {"value": 315, "unit": "°"}
